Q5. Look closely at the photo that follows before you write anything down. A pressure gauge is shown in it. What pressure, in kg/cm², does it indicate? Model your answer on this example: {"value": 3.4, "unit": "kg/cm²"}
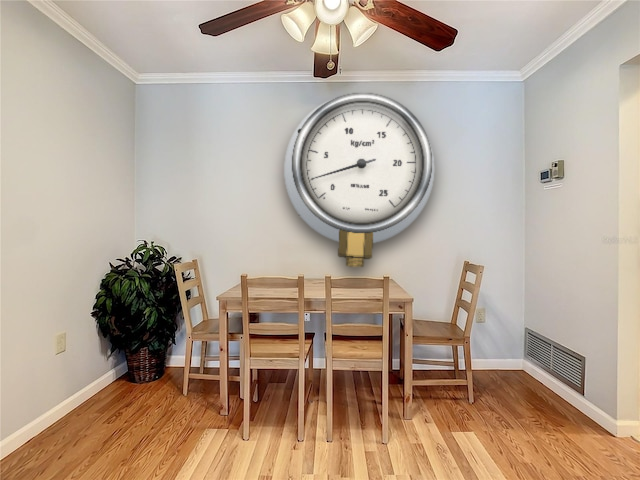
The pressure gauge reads {"value": 2, "unit": "kg/cm²"}
